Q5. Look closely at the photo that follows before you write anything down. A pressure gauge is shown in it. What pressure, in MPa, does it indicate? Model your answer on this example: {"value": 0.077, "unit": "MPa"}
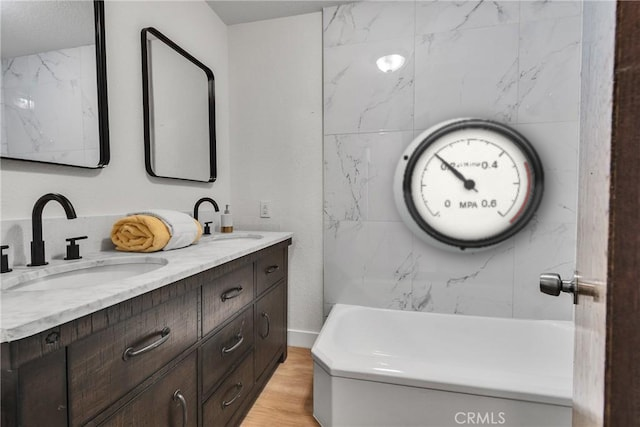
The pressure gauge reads {"value": 0.2, "unit": "MPa"}
